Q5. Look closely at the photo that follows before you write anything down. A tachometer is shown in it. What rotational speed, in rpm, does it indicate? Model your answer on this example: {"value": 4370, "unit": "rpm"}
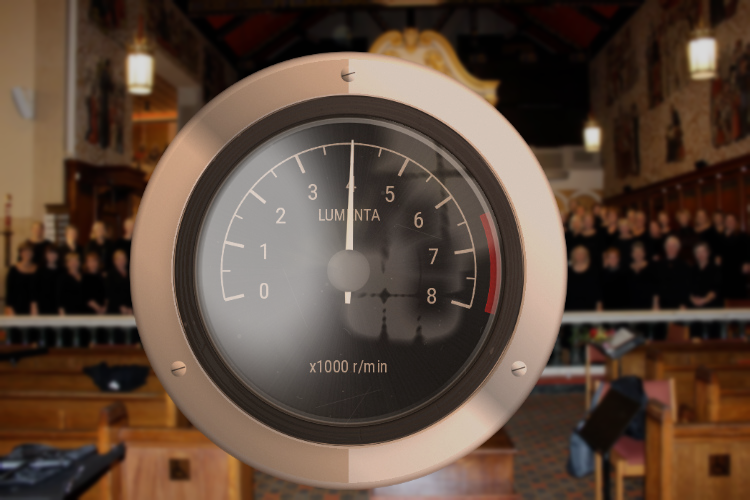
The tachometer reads {"value": 4000, "unit": "rpm"}
